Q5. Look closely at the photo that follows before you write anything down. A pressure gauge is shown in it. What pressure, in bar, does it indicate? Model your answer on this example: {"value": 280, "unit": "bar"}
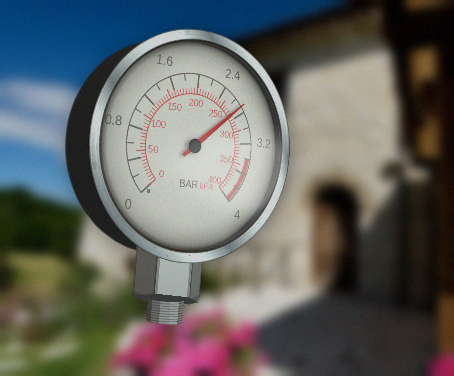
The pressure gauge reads {"value": 2.7, "unit": "bar"}
